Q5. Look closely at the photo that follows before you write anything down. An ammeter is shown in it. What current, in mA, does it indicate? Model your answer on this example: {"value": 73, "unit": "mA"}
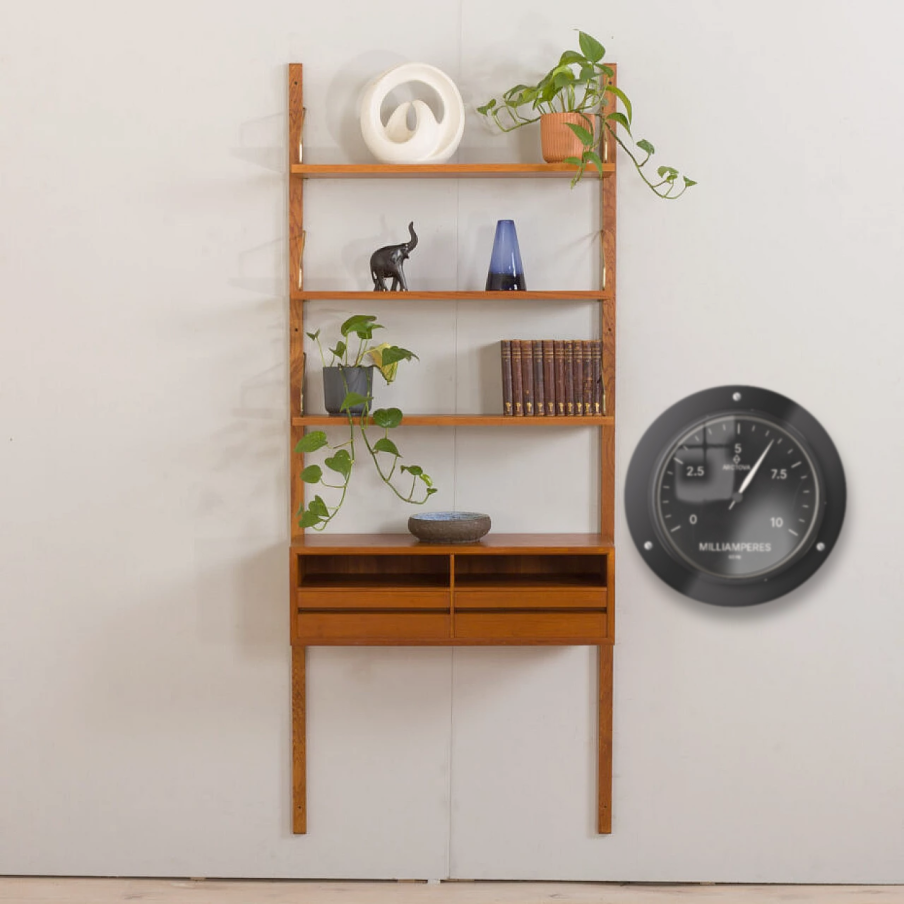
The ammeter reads {"value": 6.25, "unit": "mA"}
